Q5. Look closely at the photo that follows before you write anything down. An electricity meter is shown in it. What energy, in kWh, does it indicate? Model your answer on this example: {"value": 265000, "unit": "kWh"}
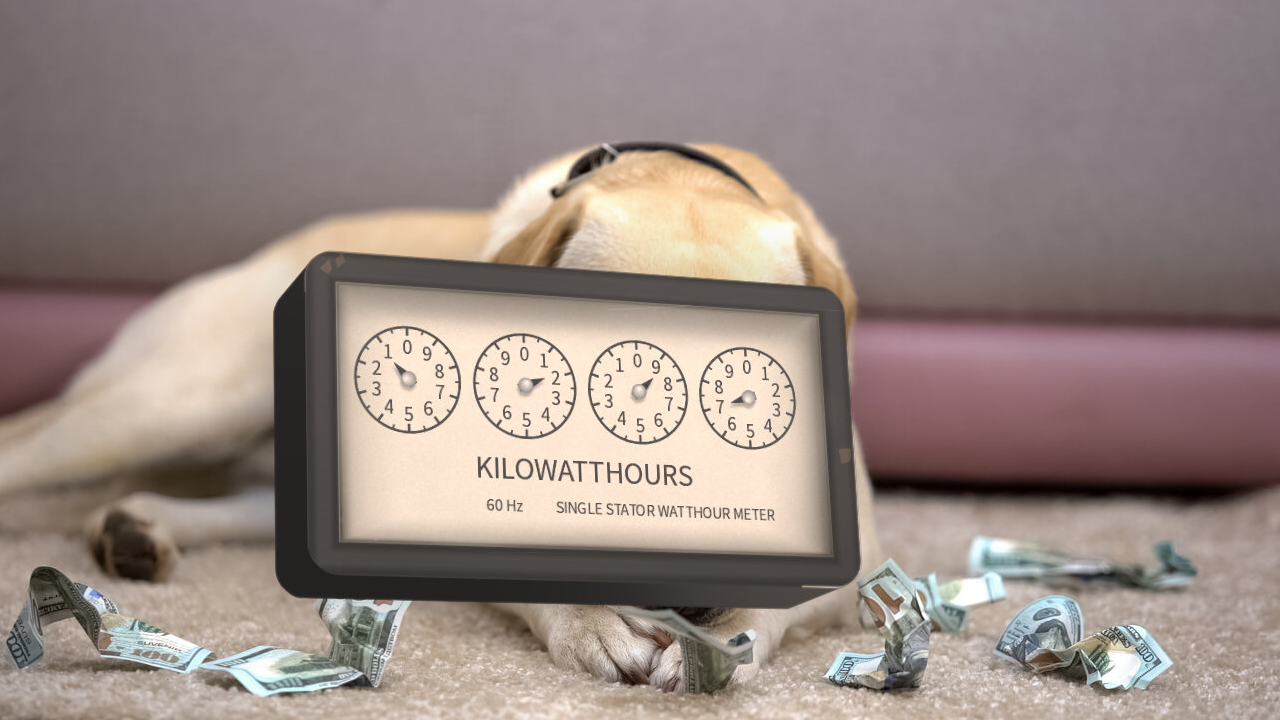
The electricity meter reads {"value": 1187, "unit": "kWh"}
